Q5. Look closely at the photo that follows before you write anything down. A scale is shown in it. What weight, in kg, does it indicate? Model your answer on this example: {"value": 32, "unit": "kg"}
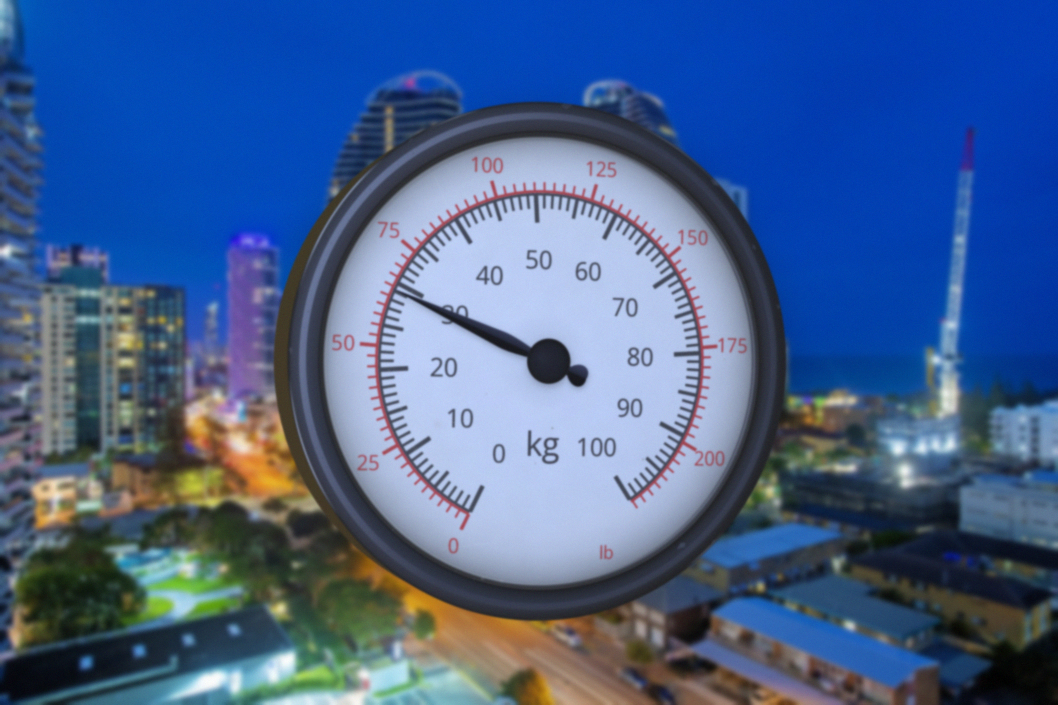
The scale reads {"value": 29, "unit": "kg"}
